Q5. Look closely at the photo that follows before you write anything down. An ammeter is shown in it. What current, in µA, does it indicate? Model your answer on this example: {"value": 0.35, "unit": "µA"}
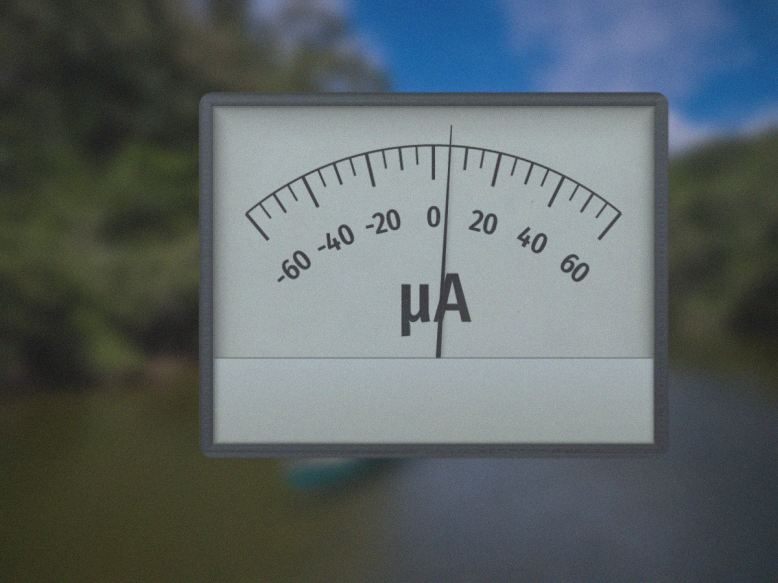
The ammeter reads {"value": 5, "unit": "µA"}
